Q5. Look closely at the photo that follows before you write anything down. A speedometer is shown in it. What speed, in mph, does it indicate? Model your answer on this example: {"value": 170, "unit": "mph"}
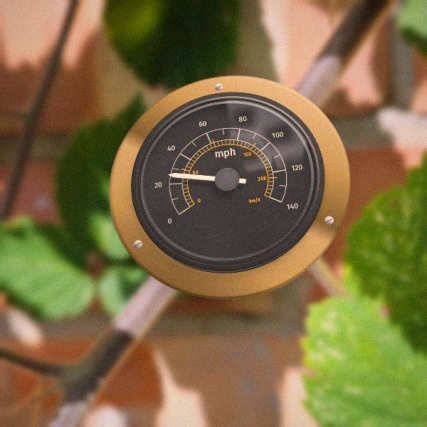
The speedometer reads {"value": 25, "unit": "mph"}
